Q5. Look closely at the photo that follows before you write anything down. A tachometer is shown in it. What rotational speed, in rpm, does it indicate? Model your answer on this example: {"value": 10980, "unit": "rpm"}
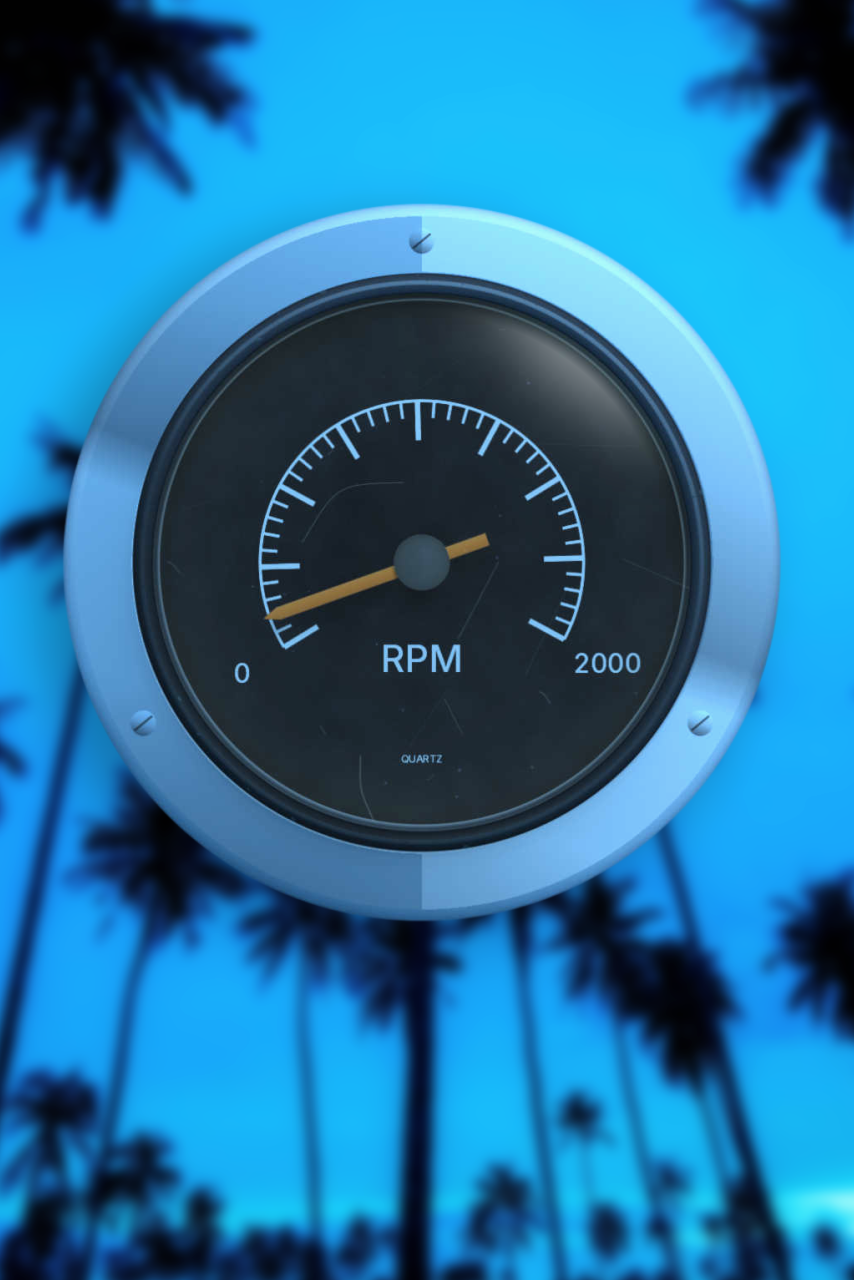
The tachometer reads {"value": 100, "unit": "rpm"}
